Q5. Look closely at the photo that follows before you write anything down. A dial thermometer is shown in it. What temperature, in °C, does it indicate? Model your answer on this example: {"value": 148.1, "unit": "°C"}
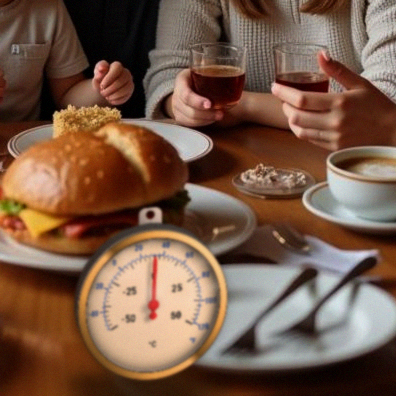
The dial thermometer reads {"value": 0, "unit": "°C"}
